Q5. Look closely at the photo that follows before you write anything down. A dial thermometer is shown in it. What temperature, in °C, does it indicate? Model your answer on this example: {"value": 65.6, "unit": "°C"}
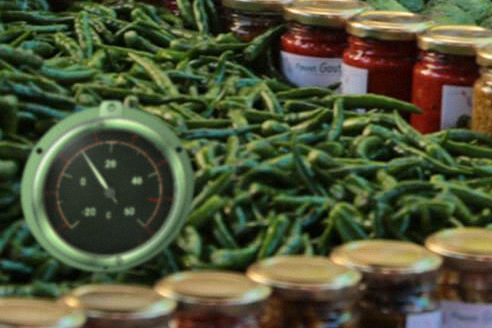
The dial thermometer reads {"value": 10, "unit": "°C"}
